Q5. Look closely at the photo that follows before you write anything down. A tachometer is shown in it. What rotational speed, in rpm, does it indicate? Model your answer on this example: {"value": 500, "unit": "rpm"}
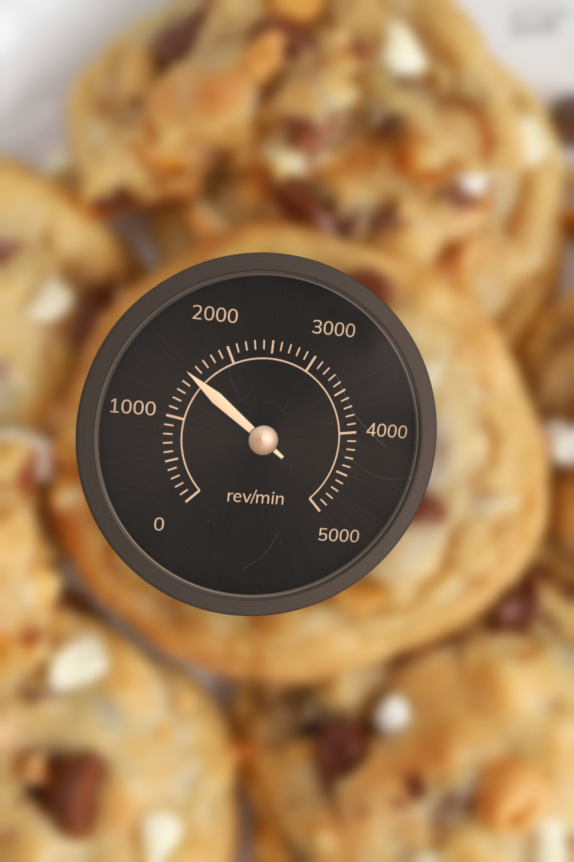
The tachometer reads {"value": 1500, "unit": "rpm"}
